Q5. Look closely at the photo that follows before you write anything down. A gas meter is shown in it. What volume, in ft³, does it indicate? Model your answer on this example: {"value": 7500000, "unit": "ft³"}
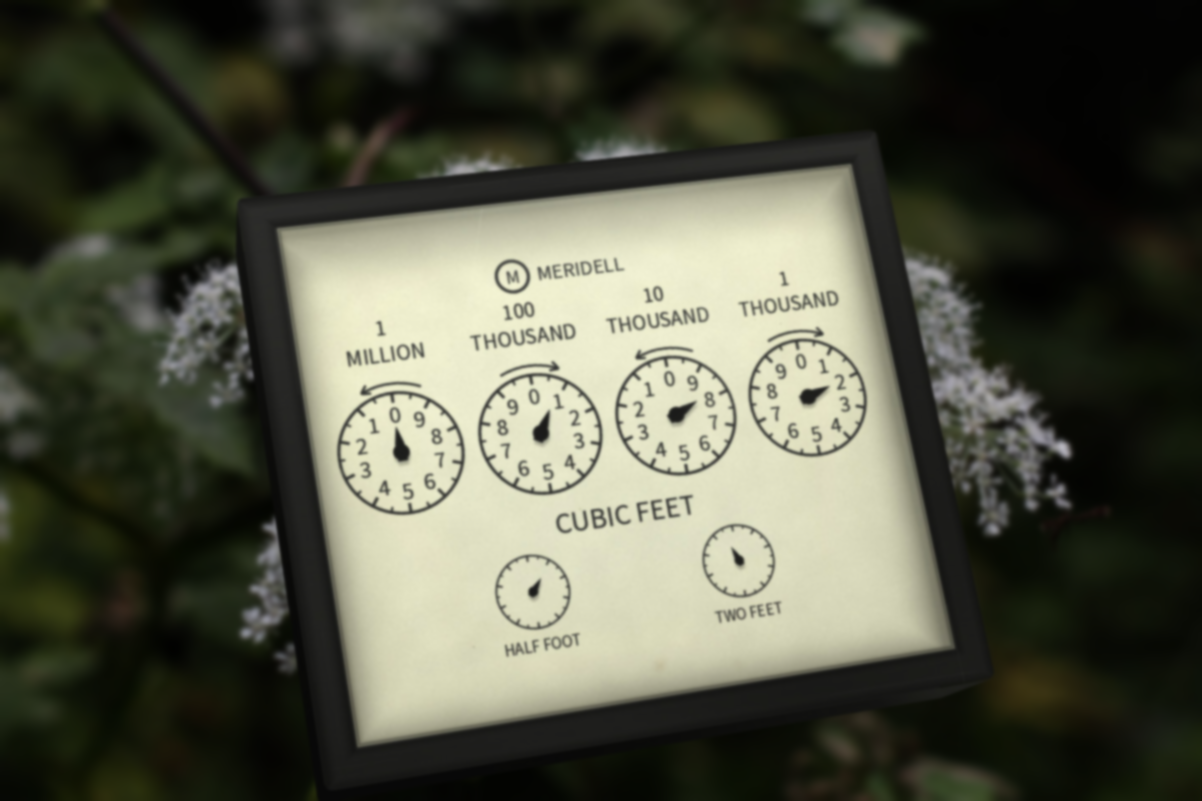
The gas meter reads {"value": 8200, "unit": "ft³"}
